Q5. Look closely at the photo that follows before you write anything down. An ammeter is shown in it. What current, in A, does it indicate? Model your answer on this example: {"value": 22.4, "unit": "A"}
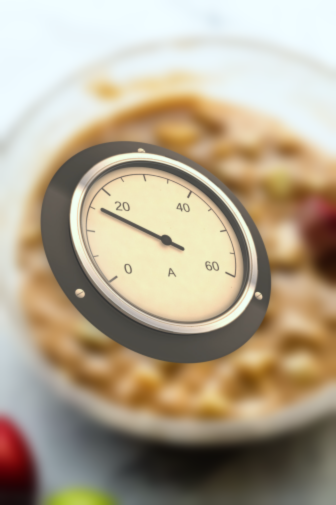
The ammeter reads {"value": 15, "unit": "A"}
